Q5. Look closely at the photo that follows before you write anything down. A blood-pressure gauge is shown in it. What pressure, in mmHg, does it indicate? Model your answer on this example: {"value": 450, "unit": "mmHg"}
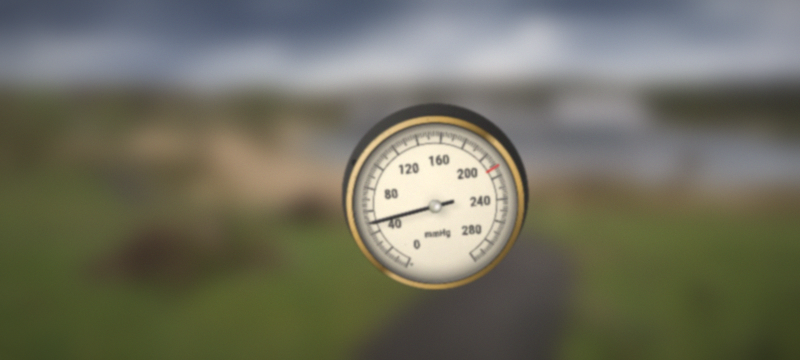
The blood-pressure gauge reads {"value": 50, "unit": "mmHg"}
